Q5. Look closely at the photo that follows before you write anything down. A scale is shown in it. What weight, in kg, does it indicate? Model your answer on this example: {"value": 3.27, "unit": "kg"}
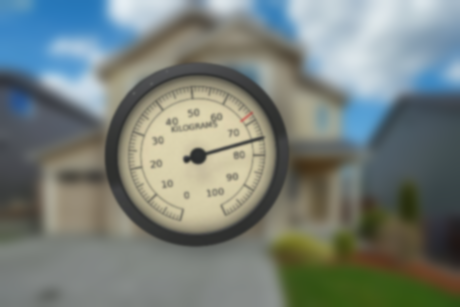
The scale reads {"value": 75, "unit": "kg"}
